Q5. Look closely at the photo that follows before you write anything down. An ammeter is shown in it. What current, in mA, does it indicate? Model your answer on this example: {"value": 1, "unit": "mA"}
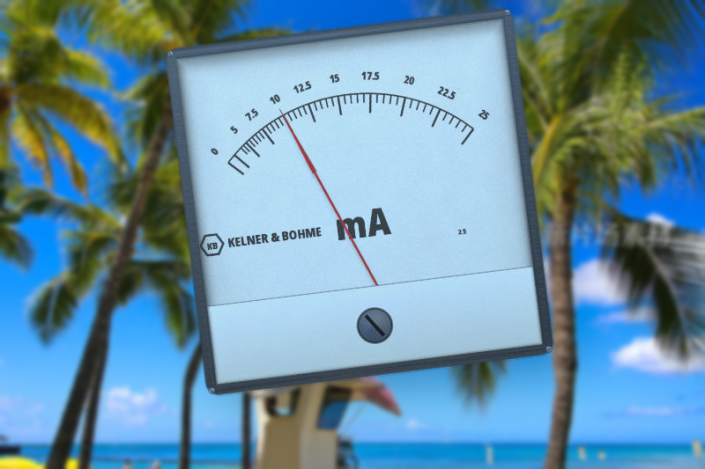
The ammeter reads {"value": 10, "unit": "mA"}
